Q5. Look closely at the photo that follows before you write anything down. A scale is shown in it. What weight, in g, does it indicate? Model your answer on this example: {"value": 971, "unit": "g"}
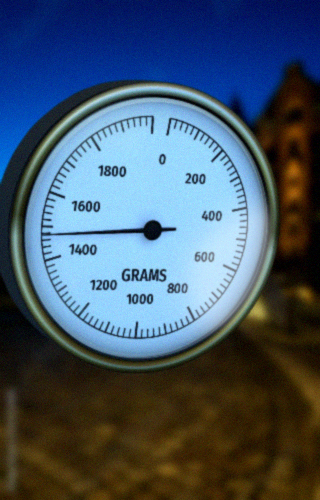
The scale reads {"value": 1480, "unit": "g"}
